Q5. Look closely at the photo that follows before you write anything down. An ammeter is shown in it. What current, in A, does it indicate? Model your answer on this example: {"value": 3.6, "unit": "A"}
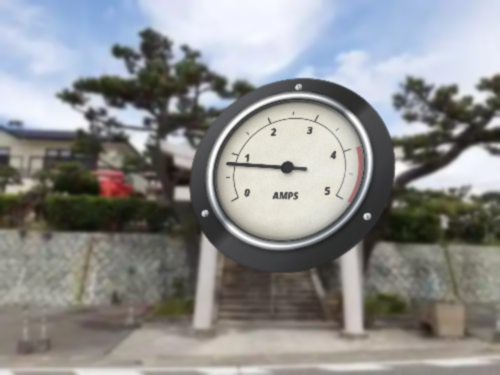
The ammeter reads {"value": 0.75, "unit": "A"}
